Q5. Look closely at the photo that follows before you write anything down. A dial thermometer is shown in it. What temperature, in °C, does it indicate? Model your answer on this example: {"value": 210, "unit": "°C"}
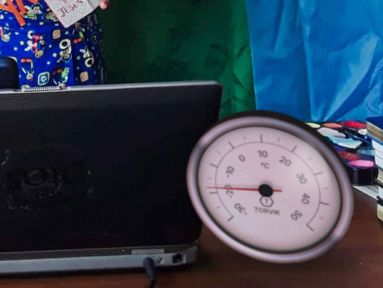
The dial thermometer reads {"value": -17.5, "unit": "°C"}
